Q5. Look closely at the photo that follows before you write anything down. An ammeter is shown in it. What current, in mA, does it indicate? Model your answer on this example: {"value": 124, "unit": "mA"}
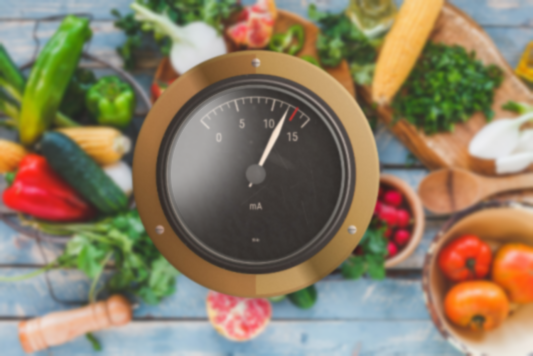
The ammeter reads {"value": 12, "unit": "mA"}
